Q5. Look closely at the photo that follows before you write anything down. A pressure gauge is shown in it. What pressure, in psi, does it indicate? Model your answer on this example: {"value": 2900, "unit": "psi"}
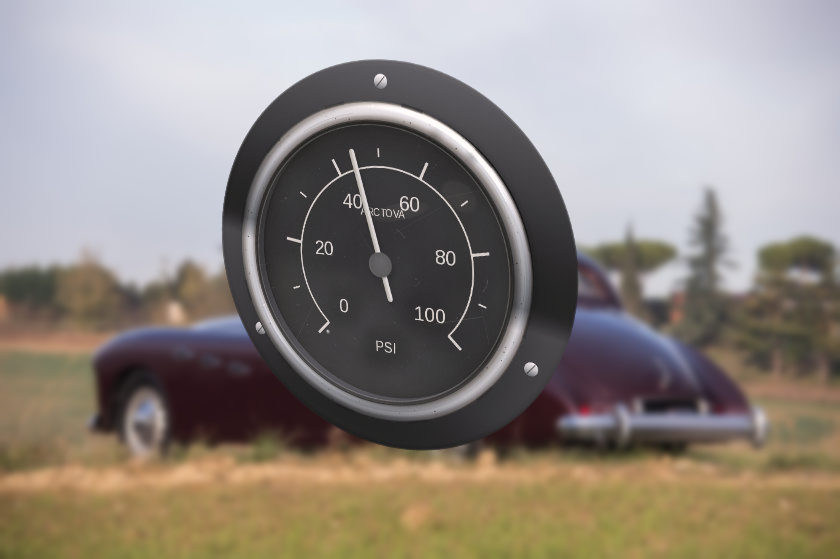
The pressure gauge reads {"value": 45, "unit": "psi"}
